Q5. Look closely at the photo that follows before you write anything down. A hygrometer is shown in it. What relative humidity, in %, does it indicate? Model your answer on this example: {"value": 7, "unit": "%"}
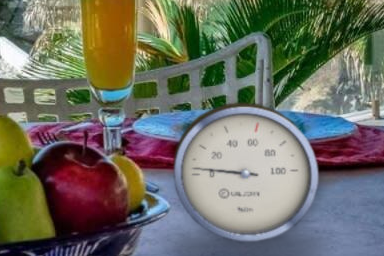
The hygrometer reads {"value": 5, "unit": "%"}
